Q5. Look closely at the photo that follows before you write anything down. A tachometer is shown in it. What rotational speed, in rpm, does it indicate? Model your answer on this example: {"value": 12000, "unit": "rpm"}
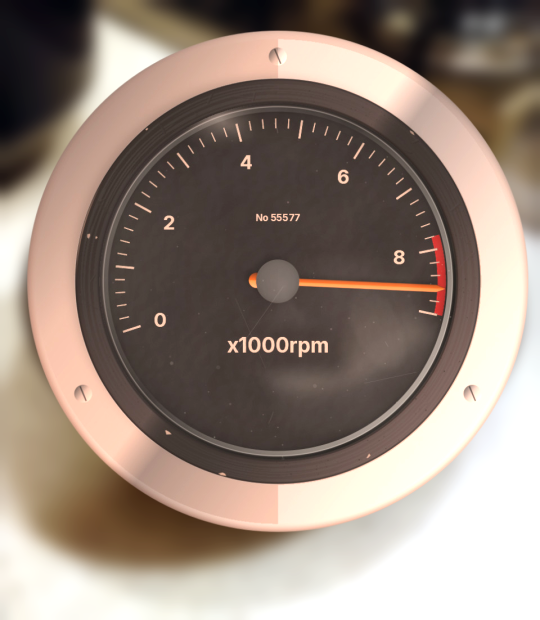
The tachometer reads {"value": 8600, "unit": "rpm"}
